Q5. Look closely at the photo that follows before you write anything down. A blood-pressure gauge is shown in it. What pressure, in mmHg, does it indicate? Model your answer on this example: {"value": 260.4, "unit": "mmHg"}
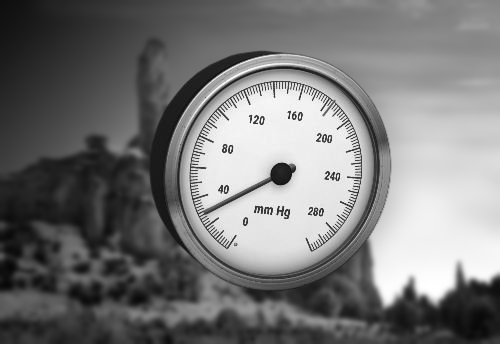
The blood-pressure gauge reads {"value": 30, "unit": "mmHg"}
